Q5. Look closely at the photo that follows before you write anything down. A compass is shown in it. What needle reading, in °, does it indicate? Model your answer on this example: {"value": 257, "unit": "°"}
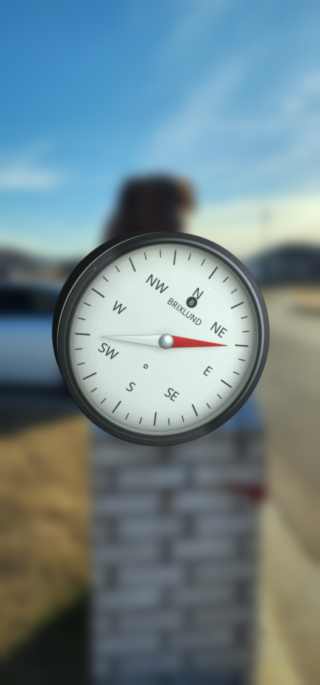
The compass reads {"value": 60, "unit": "°"}
